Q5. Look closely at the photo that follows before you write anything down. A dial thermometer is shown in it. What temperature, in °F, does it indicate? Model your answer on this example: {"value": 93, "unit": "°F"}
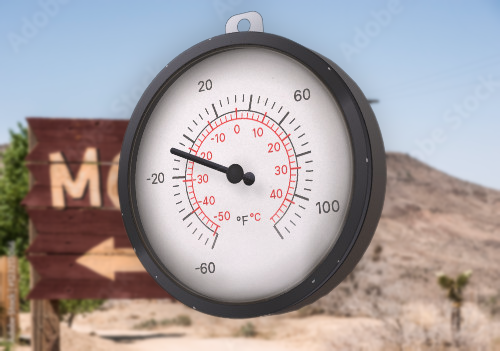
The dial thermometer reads {"value": -8, "unit": "°F"}
